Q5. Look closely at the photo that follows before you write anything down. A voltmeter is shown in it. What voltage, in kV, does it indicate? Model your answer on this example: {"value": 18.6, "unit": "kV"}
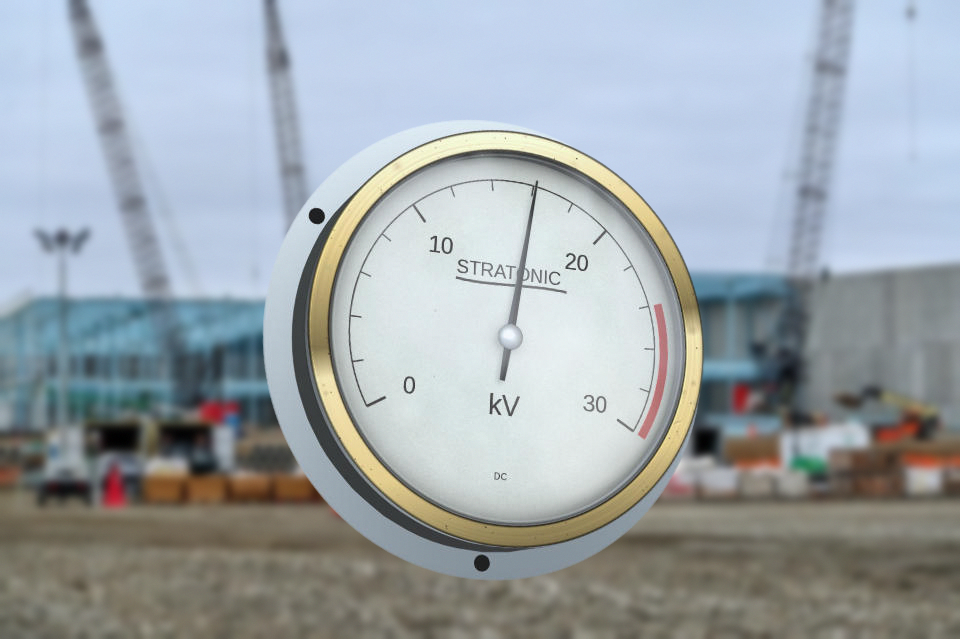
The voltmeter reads {"value": 16, "unit": "kV"}
